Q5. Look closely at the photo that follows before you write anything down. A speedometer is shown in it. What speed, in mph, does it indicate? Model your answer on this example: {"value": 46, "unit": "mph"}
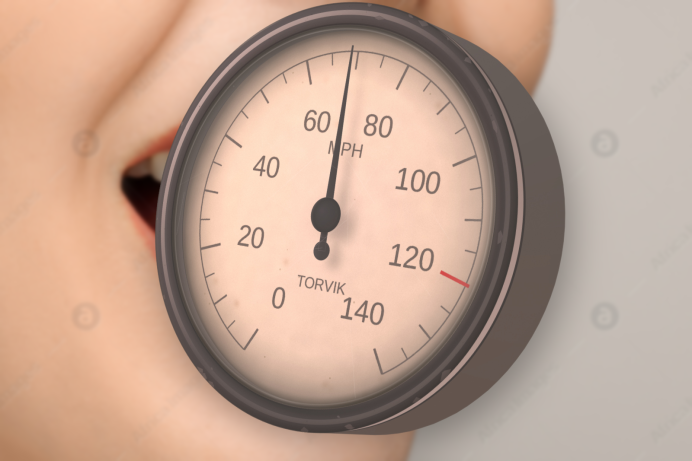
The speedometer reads {"value": 70, "unit": "mph"}
